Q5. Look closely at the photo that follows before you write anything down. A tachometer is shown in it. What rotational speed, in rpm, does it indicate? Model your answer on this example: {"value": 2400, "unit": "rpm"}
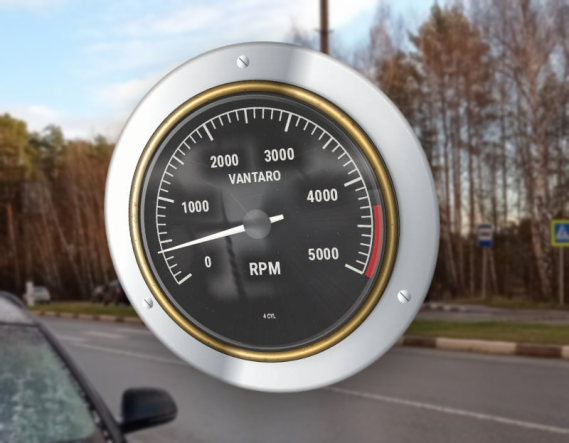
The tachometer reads {"value": 400, "unit": "rpm"}
